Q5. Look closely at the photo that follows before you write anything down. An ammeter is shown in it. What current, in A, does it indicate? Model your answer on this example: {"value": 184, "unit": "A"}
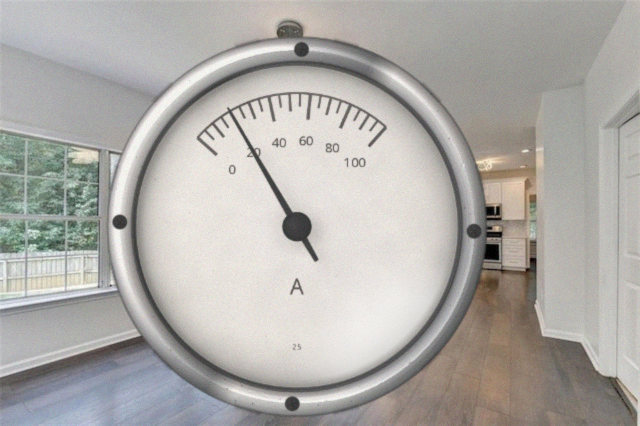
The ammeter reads {"value": 20, "unit": "A"}
